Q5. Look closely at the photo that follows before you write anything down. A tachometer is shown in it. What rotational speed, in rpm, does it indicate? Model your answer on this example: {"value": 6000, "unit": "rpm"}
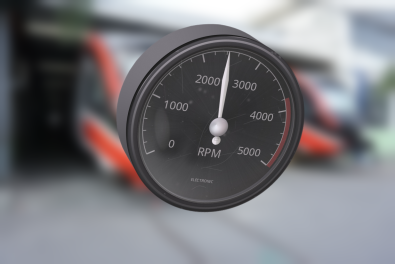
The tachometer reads {"value": 2400, "unit": "rpm"}
